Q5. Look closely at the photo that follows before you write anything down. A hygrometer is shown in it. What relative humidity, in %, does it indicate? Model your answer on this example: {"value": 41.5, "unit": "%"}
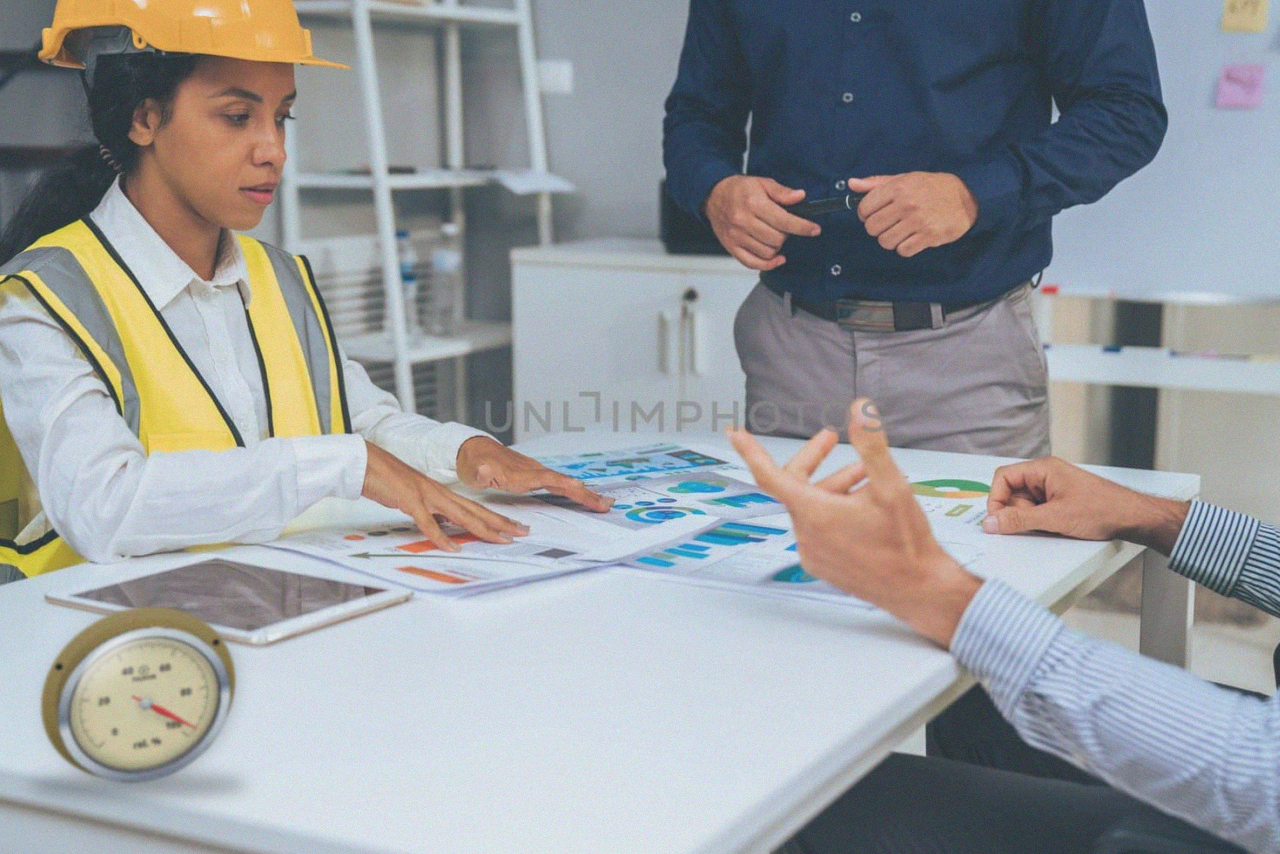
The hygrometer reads {"value": 96, "unit": "%"}
